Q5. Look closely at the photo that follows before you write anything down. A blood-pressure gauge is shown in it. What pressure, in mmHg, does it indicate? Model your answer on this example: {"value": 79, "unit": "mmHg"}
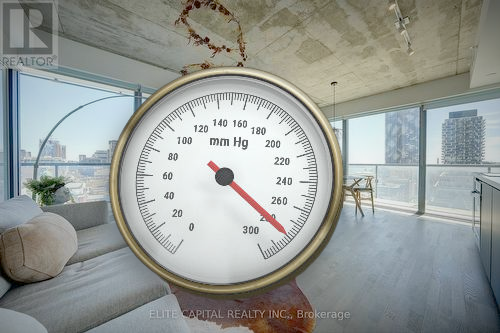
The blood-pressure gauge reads {"value": 280, "unit": "mmHg"}
